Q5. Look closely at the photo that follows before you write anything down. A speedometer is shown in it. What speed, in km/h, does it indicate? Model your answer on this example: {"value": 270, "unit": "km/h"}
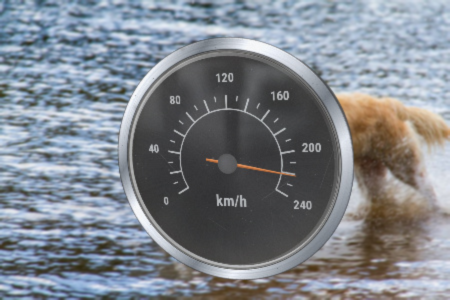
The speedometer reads {"value": 220, "unit": "km/h"}
